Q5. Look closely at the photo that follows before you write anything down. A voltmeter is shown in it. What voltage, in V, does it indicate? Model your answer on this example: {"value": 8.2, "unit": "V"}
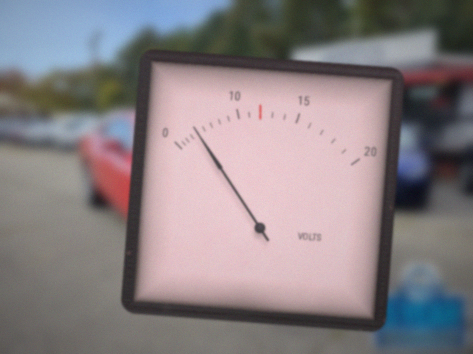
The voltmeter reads {"value": 5, "unit": "V"}
